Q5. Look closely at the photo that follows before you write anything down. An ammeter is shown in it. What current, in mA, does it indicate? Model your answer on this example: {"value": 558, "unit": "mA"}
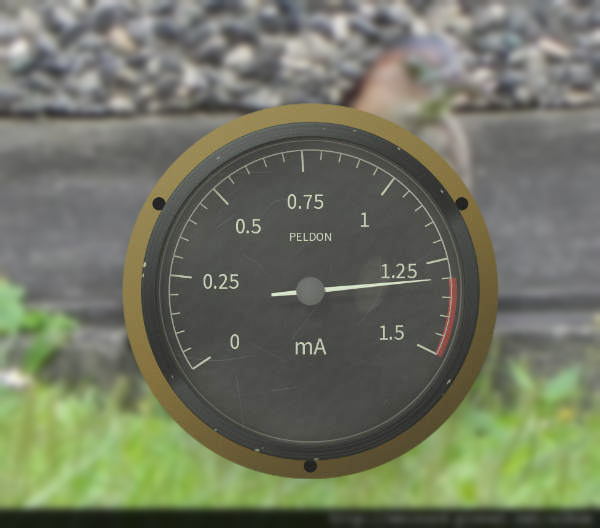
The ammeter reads {"value": 1.3, "unit": "mA"}
